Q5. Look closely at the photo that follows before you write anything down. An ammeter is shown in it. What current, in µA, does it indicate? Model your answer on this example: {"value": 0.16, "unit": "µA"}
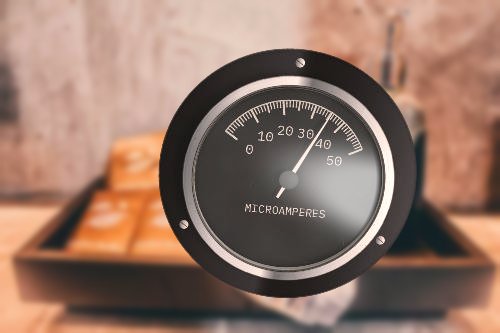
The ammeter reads {"value": 35, "unit": "µA"}
